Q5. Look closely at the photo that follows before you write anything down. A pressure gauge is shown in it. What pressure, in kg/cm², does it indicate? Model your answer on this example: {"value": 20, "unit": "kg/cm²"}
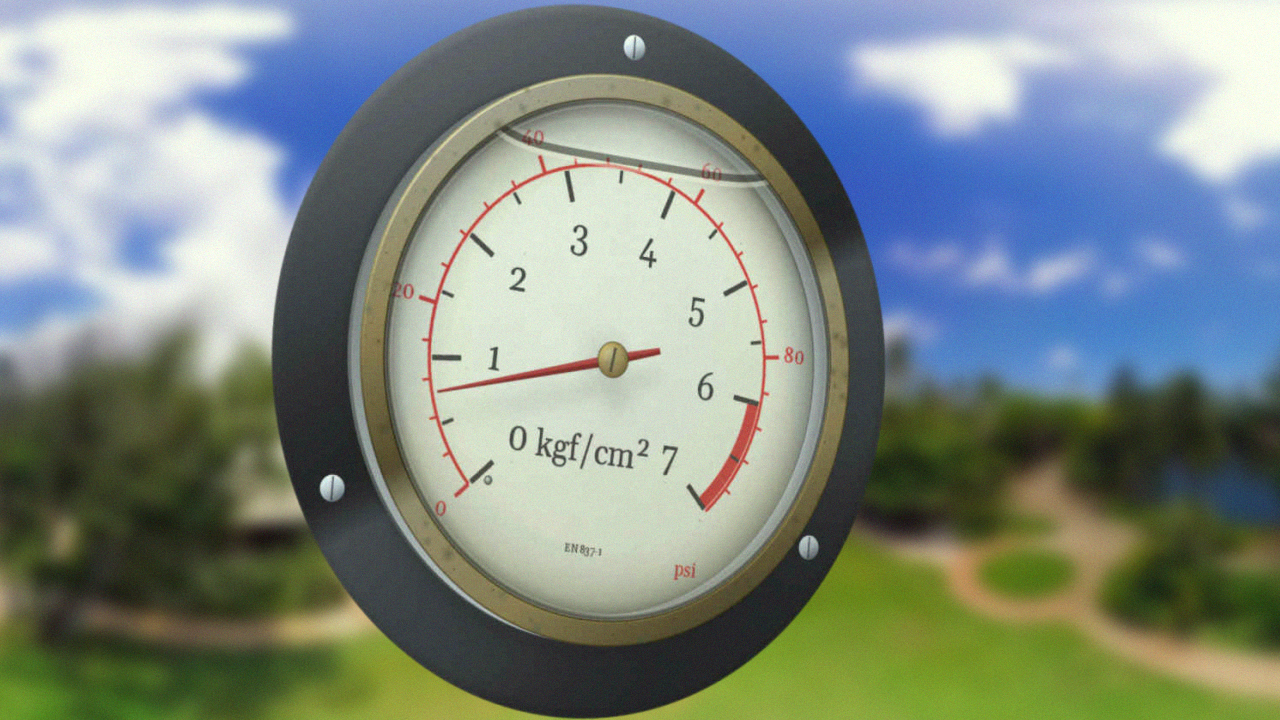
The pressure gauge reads {"value": 0.75, "unit": "kg/cm²"}
